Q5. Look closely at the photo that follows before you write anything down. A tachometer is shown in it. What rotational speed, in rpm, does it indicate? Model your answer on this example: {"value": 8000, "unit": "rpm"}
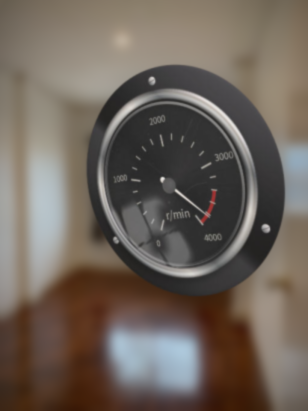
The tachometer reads {"value": 3800, "unit": "rpm"}
